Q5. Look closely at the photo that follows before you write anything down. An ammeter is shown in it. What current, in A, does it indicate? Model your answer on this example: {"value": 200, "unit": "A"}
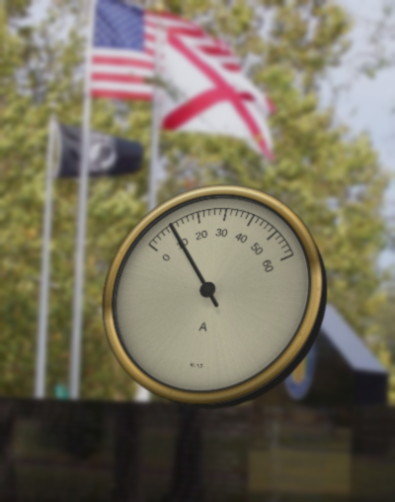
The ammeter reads {"value": 10, "unit": "A"}
